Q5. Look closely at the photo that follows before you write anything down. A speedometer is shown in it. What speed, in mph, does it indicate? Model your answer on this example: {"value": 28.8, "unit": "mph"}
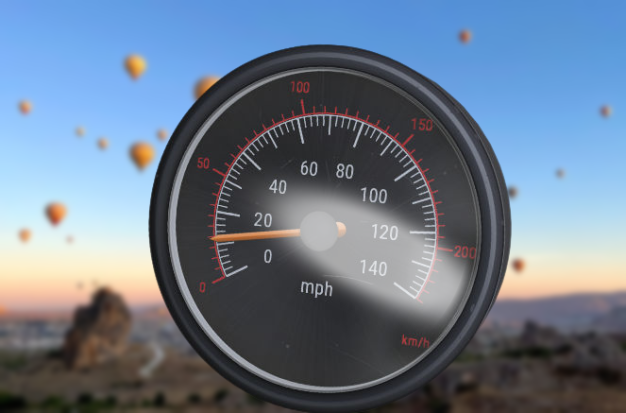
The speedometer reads {"value": 12, "unit": "mph"}
